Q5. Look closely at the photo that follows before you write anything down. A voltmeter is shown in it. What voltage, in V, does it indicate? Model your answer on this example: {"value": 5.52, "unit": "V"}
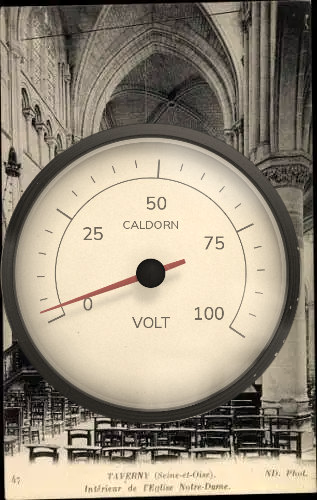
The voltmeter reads {"value": 2.5, "unit": "V"}
